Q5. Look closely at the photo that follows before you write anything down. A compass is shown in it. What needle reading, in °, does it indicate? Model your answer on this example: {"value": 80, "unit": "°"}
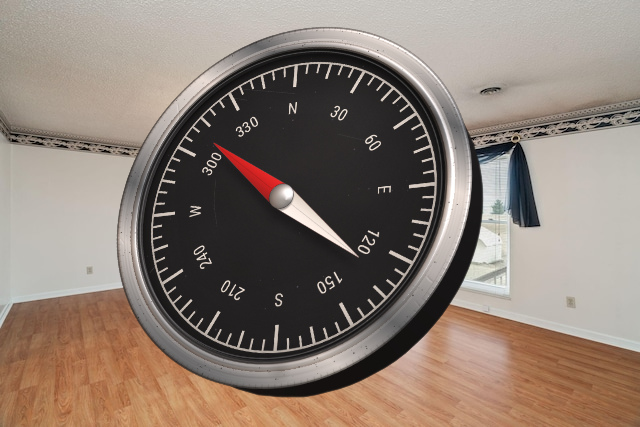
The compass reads {"value": 310, "unit": "°"}
